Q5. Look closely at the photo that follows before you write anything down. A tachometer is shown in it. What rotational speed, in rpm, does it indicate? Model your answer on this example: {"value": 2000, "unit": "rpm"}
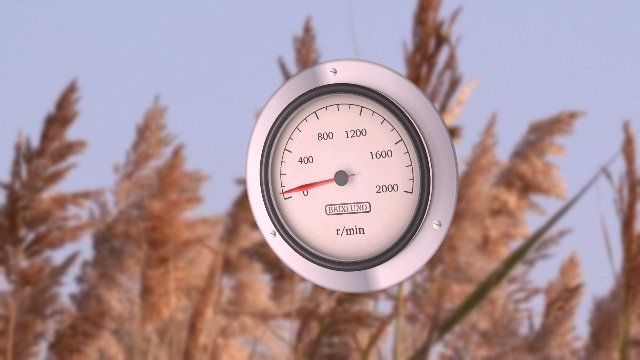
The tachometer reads {"value": 50, "unit": "rpm"}
